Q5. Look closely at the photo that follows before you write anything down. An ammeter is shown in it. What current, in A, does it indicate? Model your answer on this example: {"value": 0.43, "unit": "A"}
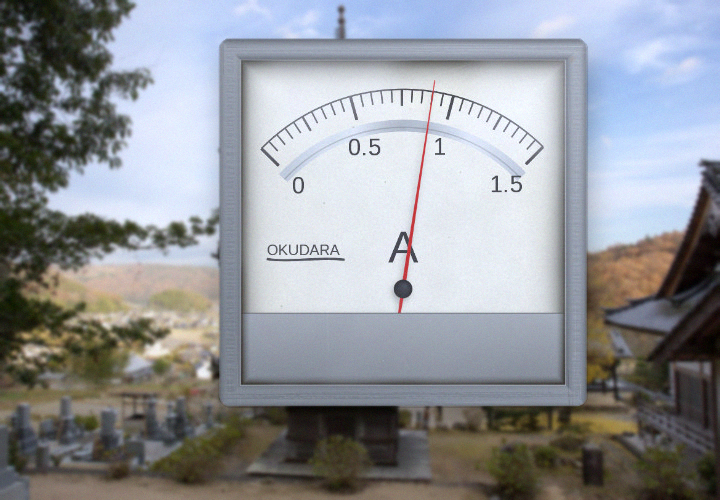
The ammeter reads {"value": 0.9, "unit": "A"}
